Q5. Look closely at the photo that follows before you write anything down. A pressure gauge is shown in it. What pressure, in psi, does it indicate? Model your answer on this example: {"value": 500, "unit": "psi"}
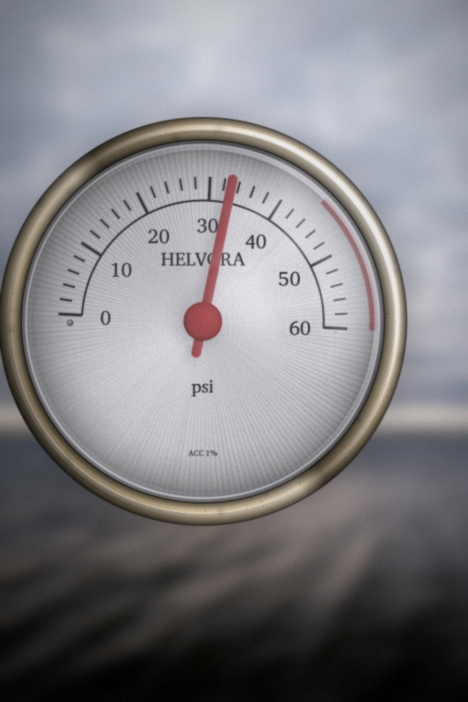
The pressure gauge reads {"value": 33, "unit": "psi"}
